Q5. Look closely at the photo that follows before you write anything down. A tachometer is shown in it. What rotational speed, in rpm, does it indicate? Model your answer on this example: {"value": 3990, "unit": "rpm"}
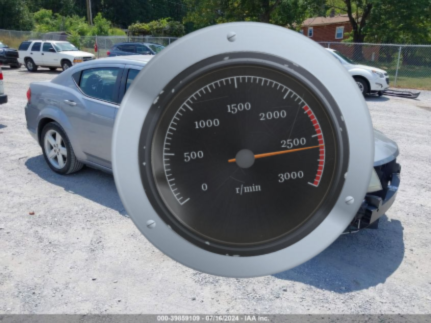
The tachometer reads {"value": 2600, "unit": "rpm"}
